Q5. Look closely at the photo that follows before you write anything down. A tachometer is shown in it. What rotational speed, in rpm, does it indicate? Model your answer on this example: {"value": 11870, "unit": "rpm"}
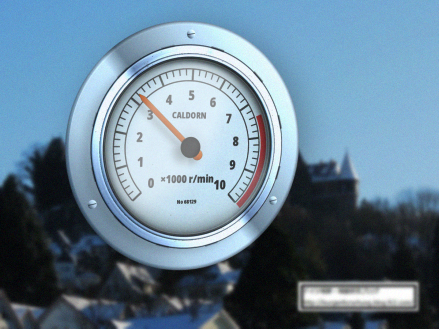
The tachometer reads {"value": 3200, "unit": "rpm"}
